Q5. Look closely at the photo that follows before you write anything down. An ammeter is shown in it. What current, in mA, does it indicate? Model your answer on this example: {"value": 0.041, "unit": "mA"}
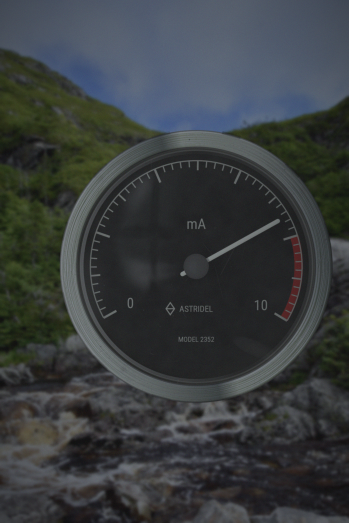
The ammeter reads {"value": 7.5, "unit": "mA"}
